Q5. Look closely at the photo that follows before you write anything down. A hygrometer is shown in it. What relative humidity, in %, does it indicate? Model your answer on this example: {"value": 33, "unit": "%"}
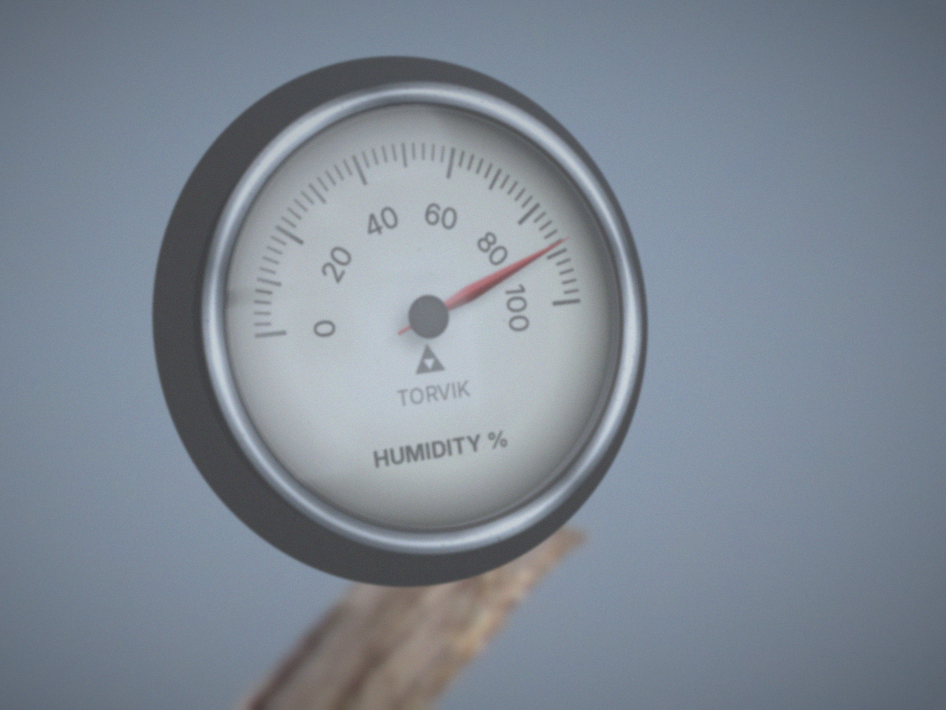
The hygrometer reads {"value": 88, "unit": "%"}
